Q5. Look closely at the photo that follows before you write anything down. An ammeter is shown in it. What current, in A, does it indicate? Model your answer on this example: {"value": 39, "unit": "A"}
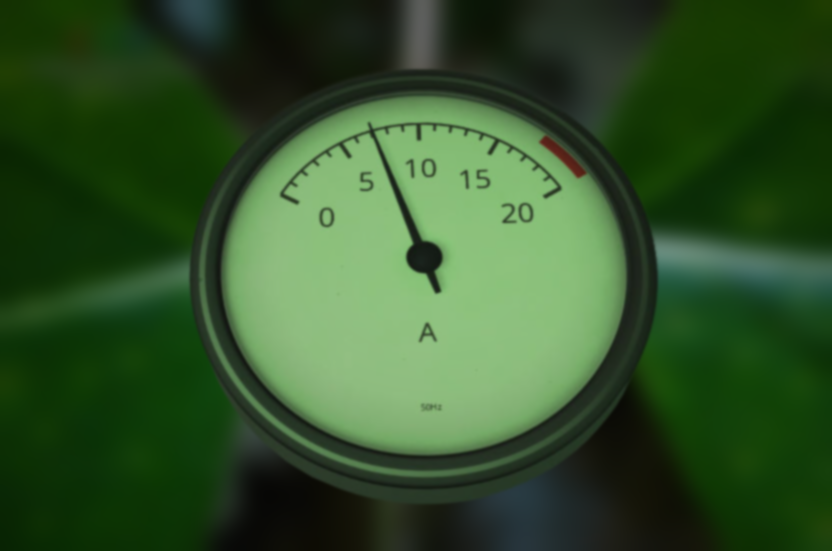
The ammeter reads {"value": 7, "unit": "A"}
